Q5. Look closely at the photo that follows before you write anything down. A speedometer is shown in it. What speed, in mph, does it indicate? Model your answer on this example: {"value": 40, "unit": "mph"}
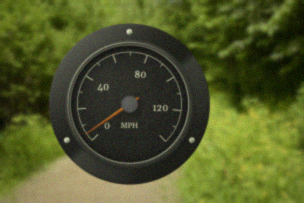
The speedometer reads {"value": 5, "unit": "mph"}
